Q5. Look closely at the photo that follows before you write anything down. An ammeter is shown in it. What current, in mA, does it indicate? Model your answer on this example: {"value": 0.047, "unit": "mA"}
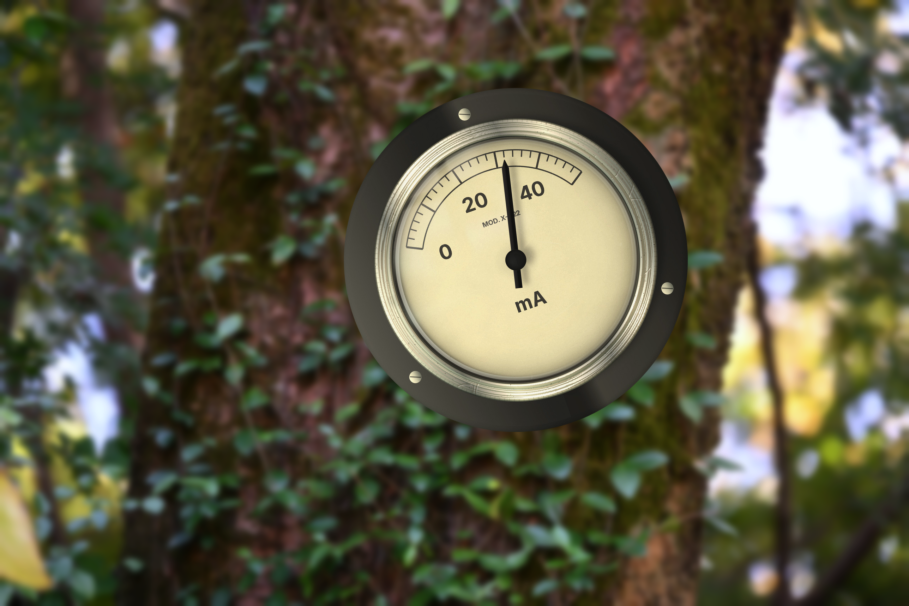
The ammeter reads {"value": 32, "unit": "mA"}
